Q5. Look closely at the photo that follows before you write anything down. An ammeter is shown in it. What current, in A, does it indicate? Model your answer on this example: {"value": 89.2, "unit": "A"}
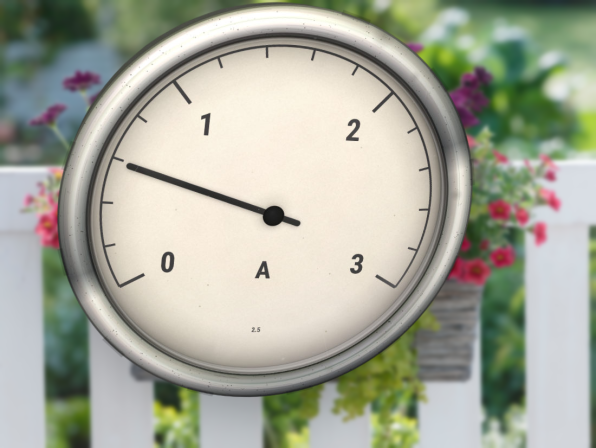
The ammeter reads {"value": 0.6, "unit": "A"}
